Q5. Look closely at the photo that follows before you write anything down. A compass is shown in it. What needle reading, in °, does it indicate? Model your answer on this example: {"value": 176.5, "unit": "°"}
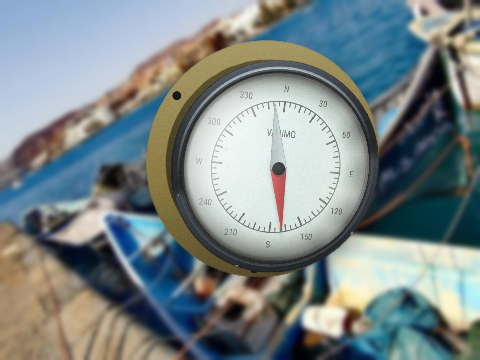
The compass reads {"value": 170, "unit": "°"}
